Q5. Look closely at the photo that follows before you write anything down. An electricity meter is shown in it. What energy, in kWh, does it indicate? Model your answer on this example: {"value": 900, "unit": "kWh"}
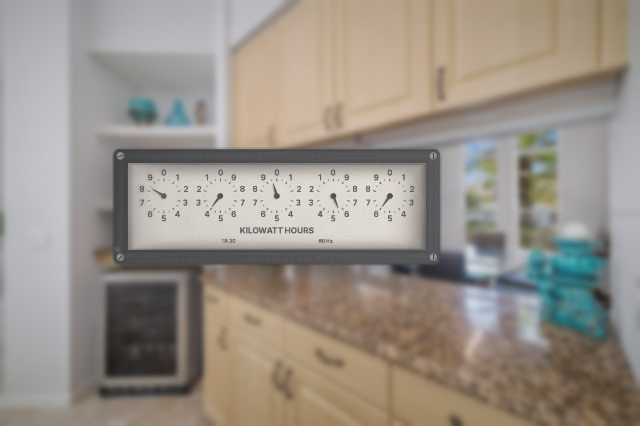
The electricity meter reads {"value": 83956, "unit": "kWh"}
